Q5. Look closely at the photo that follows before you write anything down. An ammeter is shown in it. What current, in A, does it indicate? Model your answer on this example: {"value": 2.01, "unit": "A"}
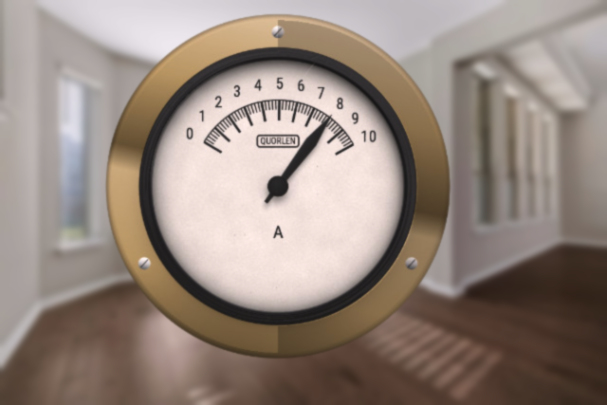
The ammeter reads {"value": 8, "unit": "A"}
